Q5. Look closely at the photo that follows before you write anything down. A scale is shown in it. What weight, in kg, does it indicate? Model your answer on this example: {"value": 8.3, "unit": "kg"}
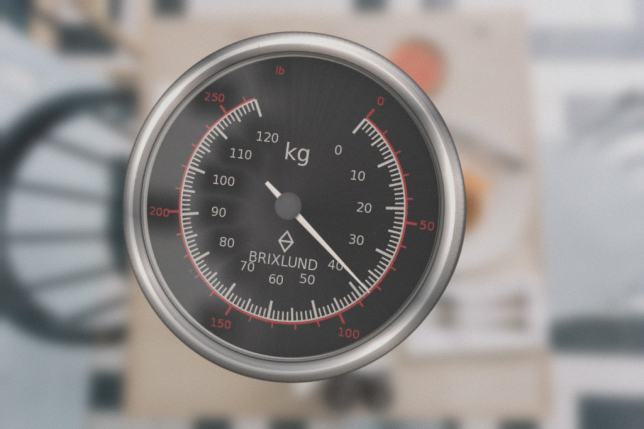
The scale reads {"value": 38, "unit": "kg"}
